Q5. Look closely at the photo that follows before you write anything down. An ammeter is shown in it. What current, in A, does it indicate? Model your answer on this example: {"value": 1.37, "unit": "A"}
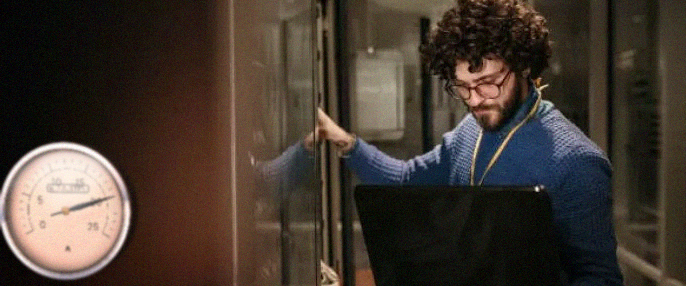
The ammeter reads {"value": 20, "unit": "A"}
